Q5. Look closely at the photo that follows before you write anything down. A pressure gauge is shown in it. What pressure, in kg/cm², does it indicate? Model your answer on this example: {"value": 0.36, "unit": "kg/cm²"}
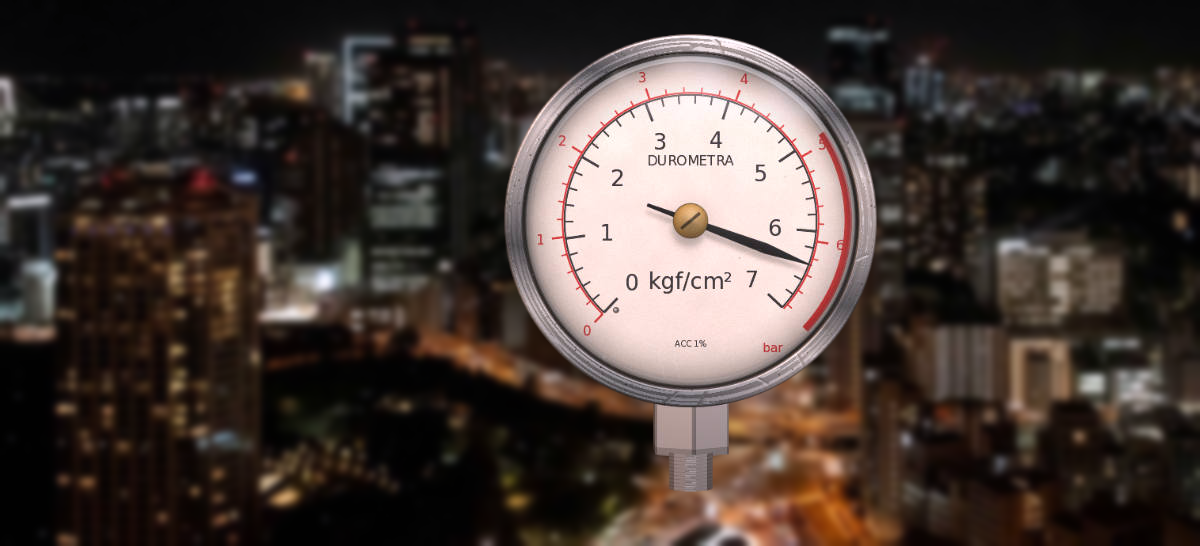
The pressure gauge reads {"value": 6.4, "unit": "kg/cm²"}
